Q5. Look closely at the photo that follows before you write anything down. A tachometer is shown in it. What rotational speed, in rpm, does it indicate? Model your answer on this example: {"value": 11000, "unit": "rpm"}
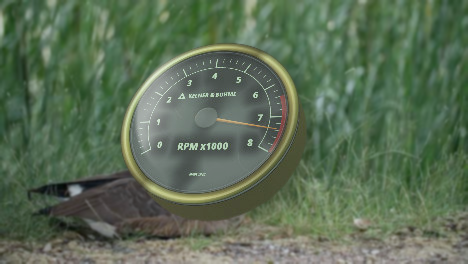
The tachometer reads {"value": 7400, "unit": "rpm"}
